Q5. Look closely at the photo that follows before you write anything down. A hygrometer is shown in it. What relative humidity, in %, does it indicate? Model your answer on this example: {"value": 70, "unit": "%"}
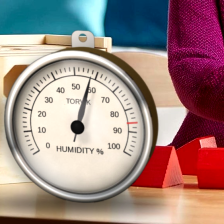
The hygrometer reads {"value": 58, "unit": "%"}
